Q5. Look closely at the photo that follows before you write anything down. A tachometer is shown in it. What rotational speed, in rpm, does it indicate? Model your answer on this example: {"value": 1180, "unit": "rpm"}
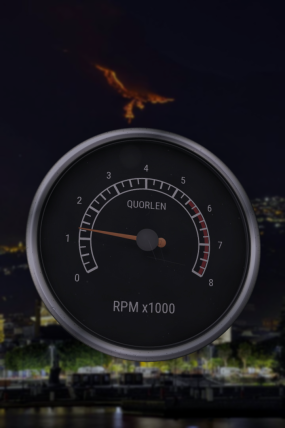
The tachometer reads {"value": 1250, "unit": "rpm"}
